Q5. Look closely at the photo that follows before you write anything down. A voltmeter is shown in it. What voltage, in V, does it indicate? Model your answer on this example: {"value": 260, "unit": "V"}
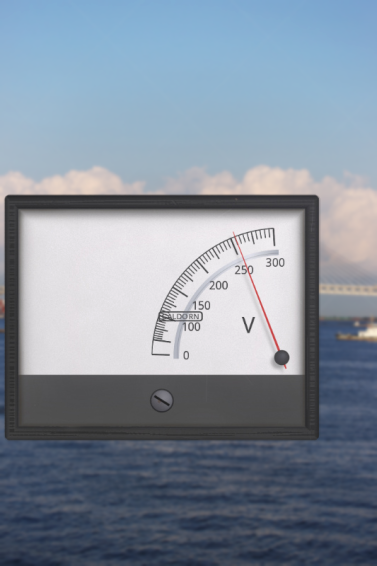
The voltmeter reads {"value": 255, "unit": "V"}
